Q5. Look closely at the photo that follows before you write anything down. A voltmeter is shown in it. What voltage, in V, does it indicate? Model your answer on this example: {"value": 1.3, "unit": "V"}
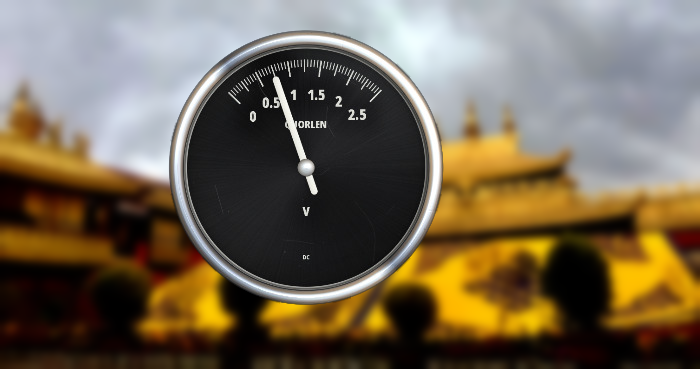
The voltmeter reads {"value": 0.75, "unit": "V"}
